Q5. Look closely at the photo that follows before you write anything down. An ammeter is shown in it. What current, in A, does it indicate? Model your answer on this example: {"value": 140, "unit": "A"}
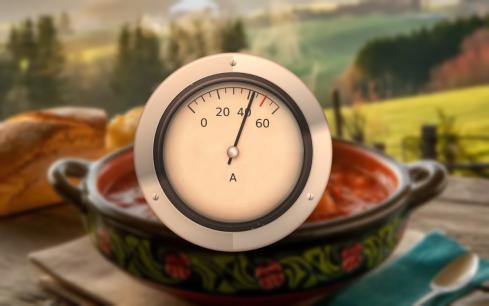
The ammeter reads {"value": 42.5, "unit": "A"}
